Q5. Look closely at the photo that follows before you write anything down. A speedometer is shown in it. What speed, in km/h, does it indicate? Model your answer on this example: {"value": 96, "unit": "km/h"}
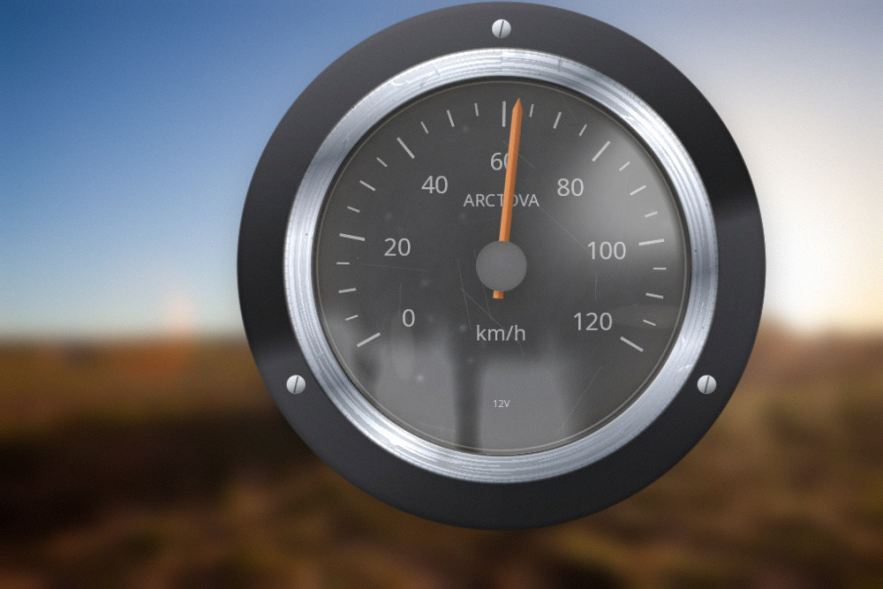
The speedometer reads {"value": 62.5, "unit": "km/h"}
